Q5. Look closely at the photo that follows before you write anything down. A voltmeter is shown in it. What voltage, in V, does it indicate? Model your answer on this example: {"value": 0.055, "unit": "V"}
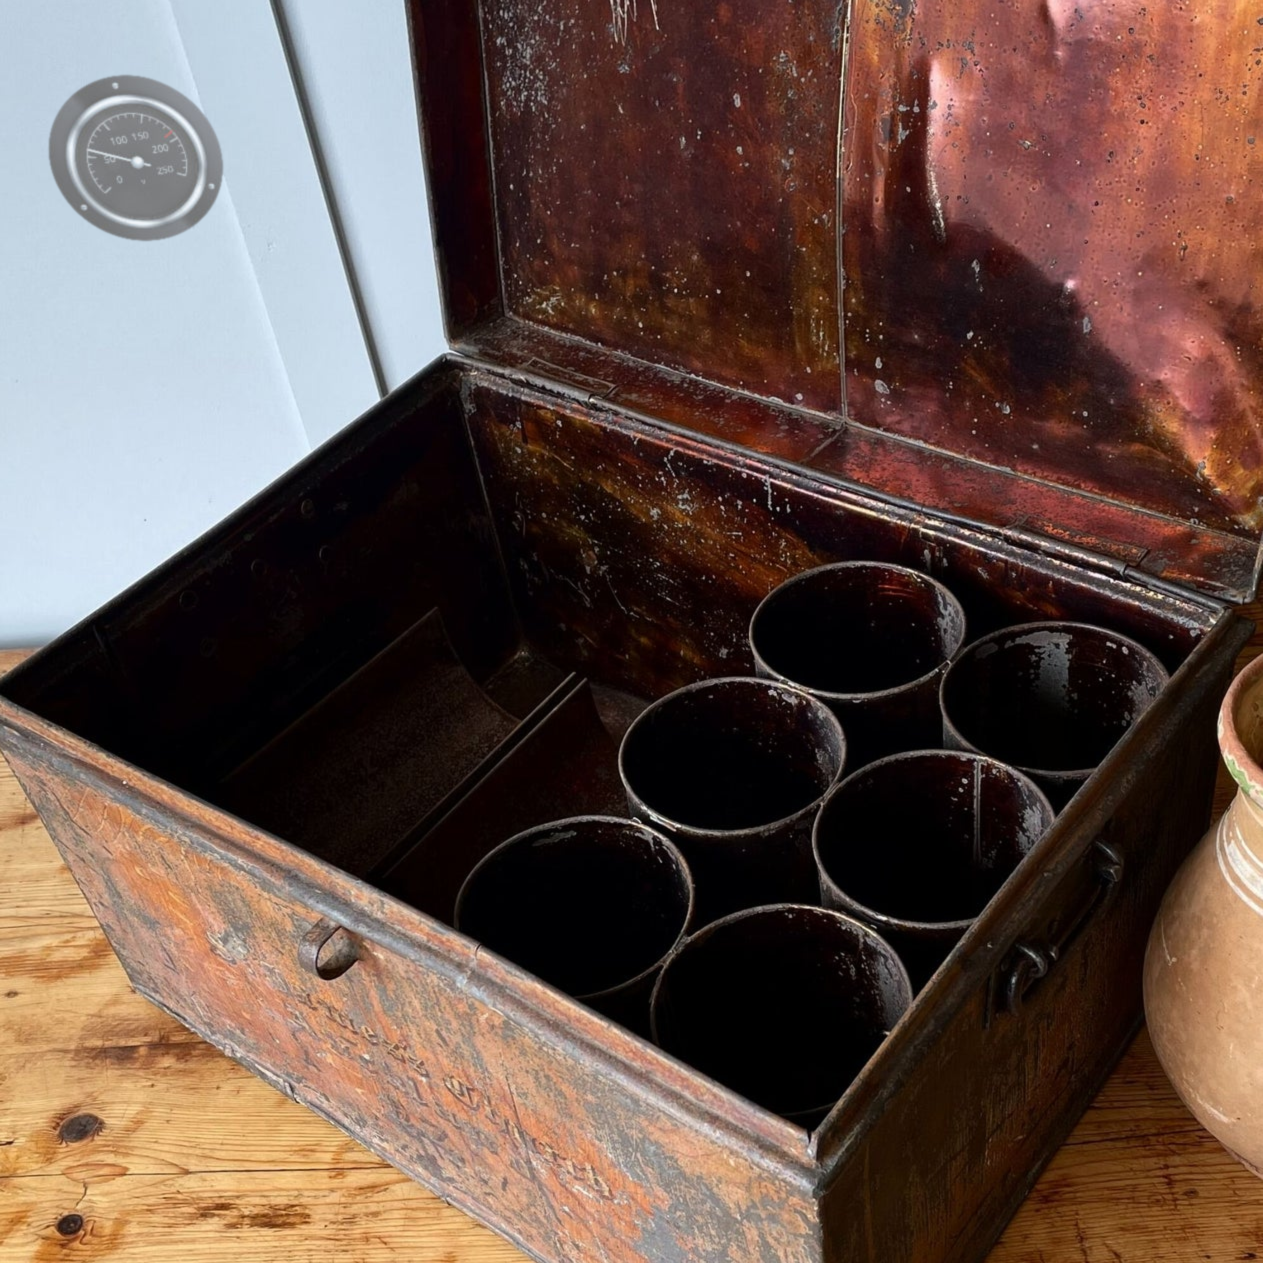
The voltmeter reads {"value": 60, "unit": "V"}
